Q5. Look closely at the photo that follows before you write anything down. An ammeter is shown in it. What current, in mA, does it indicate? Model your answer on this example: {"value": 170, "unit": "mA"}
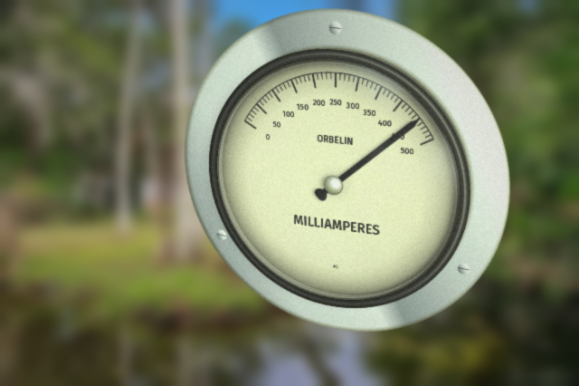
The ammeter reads {"value": 450, "unit": "mA"}
